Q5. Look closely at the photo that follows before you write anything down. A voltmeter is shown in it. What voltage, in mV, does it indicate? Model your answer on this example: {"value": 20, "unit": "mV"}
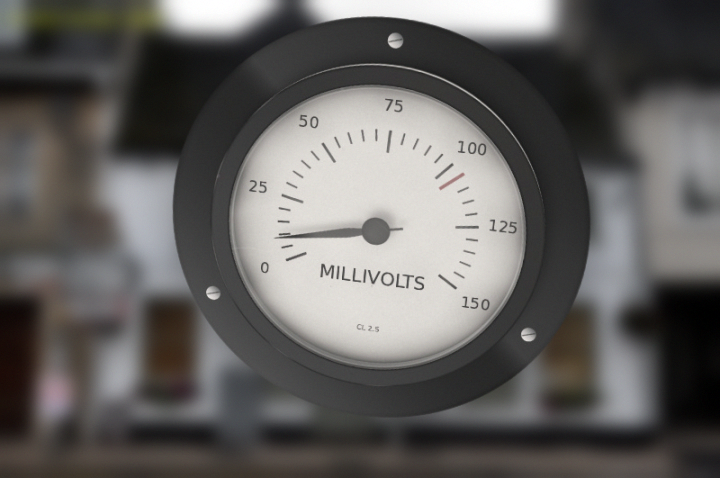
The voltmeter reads {"value": 10, "unit": "mV"}
